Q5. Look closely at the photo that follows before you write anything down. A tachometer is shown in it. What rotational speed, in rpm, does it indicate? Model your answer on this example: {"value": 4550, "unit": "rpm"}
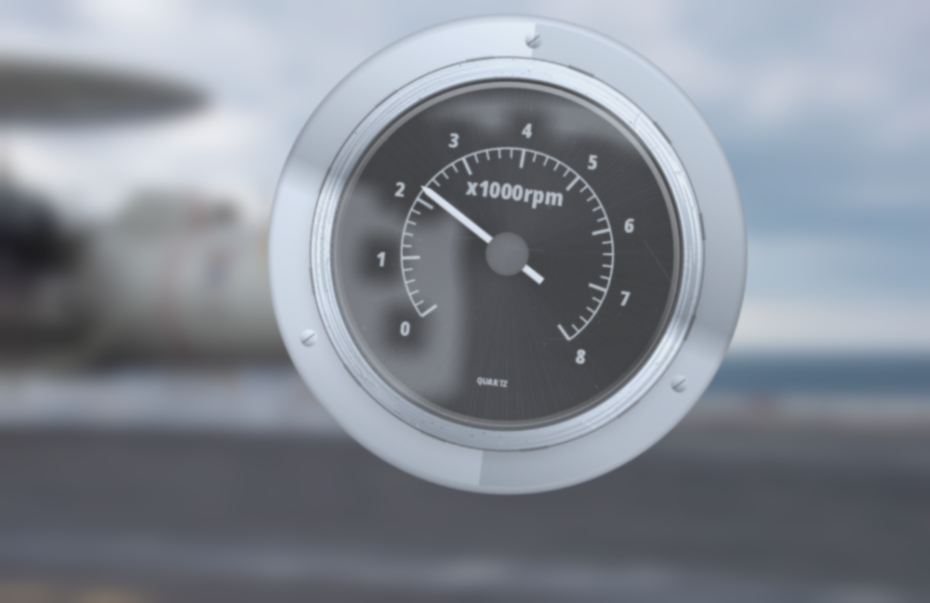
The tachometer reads {"value": 2200, "unit": "rpm"}
